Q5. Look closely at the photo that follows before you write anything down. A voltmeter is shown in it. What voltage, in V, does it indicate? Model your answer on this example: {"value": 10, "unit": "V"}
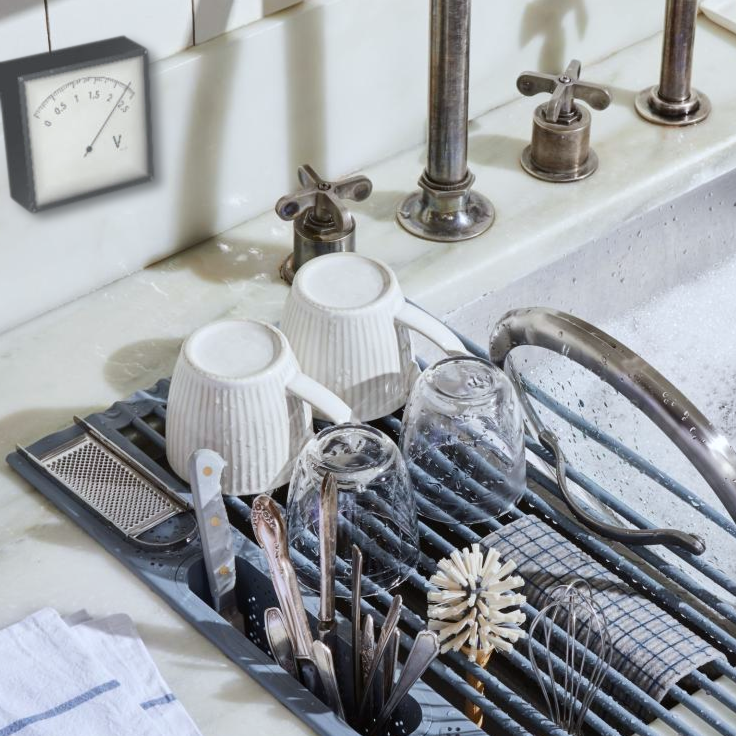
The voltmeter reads {"value": 2.25, "unit": "V"}
